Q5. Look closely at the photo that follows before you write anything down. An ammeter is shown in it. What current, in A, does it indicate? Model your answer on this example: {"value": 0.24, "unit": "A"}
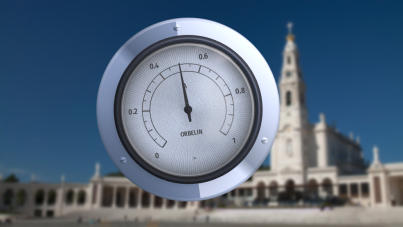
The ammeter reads {"value": 0.5, "unit": "A"}
